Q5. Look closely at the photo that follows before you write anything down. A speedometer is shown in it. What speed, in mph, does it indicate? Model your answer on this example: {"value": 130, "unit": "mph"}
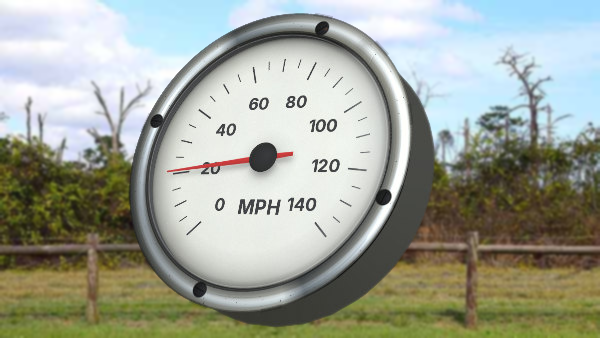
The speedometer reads {"value": 20, "unit": "mph"}
